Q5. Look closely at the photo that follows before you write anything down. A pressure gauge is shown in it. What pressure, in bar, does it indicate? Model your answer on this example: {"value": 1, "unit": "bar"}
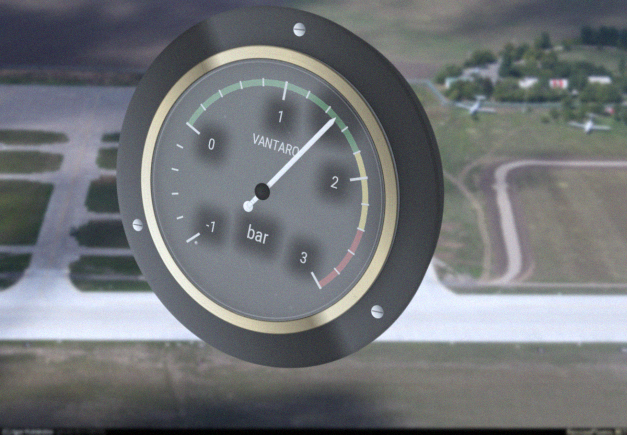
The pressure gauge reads {"value": 1.5, "unit": "bar"}
